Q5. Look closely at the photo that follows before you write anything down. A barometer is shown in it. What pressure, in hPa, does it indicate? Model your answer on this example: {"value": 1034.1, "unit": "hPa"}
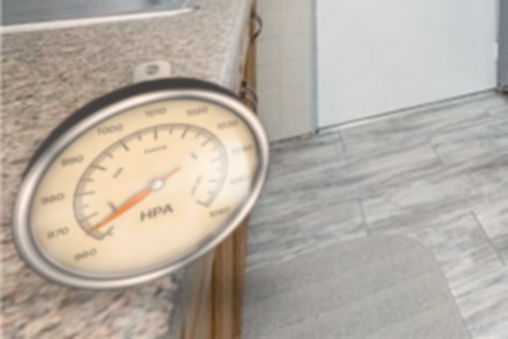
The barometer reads {"value": 965, "unit": "hPa"}
